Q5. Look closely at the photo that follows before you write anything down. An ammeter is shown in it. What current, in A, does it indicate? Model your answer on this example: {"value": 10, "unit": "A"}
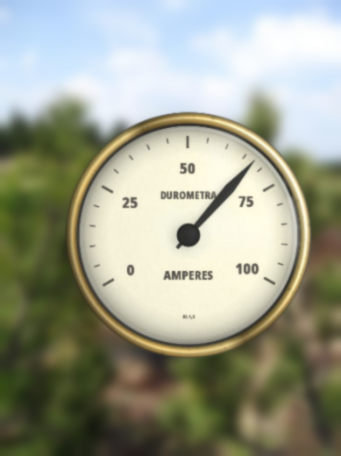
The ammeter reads {"value": 67.5, "unit": "A"}
